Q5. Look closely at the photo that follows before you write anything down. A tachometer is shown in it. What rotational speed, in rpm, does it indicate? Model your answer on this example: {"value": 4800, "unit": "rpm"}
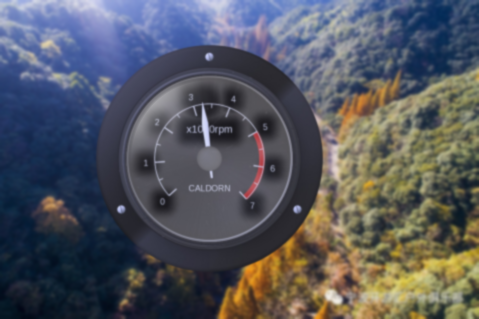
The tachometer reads {"value": 3250, "unit": "rpm"}
